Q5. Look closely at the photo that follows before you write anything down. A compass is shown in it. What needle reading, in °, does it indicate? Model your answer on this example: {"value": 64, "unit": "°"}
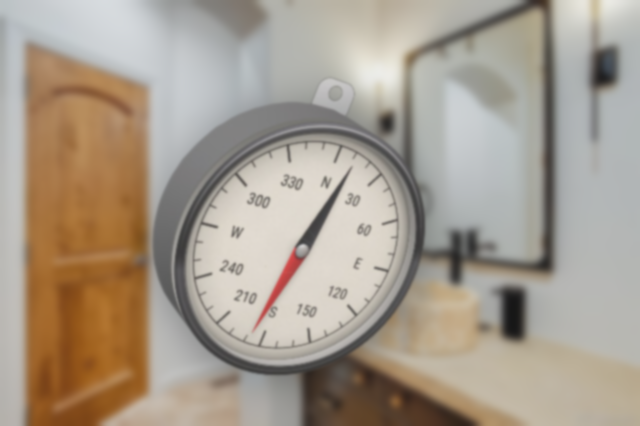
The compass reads {"value": 190, "unit": "°"}
